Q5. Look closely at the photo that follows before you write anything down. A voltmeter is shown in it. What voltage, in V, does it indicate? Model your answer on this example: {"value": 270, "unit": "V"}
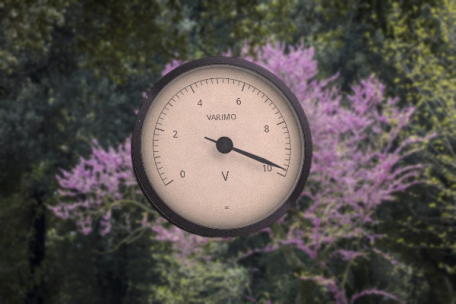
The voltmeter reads {"value": 9.8, "unit": "V"}
